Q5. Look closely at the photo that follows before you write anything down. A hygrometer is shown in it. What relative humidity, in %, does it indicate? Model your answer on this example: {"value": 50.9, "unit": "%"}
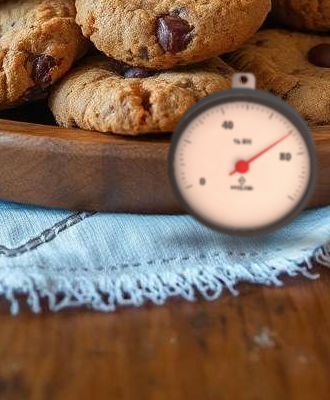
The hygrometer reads {"value": 70, "unit": "%"}
